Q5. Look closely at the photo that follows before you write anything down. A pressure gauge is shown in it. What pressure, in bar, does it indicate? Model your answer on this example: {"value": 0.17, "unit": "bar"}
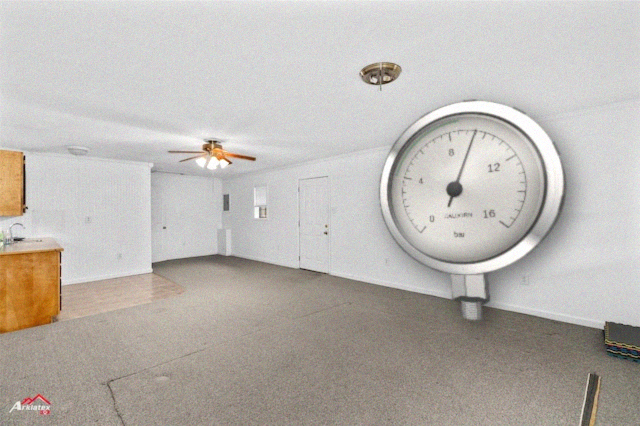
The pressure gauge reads {"value": 9.5, "unit": "bar"}
